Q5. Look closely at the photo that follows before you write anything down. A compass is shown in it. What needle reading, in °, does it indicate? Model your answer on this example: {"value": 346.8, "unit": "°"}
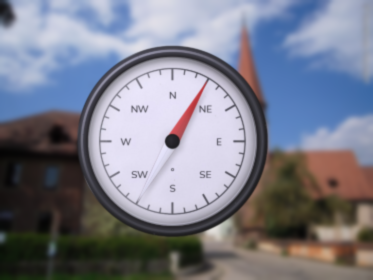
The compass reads {"value": 30, "unit": "°"}
